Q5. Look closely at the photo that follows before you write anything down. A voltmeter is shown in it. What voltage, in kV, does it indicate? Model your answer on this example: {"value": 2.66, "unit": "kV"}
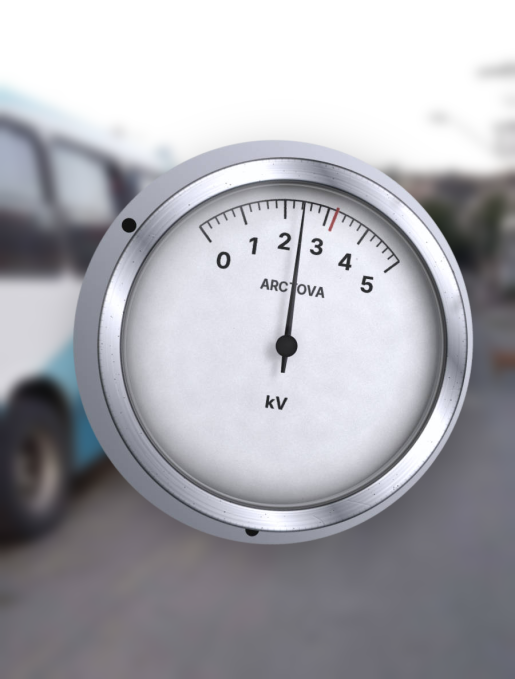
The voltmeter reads {"value": 2.4, "unit": "kV"}
